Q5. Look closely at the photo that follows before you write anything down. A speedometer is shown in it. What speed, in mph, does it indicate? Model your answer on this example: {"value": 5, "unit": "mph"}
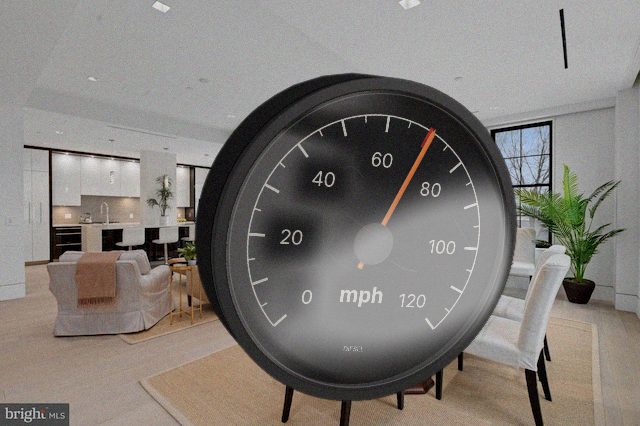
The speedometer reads {"value": 70, "unit": "mph"}
